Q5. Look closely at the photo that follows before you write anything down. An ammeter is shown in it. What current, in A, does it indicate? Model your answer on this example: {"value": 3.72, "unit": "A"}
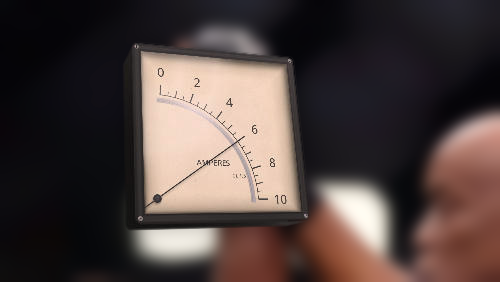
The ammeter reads {"value": 6, "unit": "A"}
